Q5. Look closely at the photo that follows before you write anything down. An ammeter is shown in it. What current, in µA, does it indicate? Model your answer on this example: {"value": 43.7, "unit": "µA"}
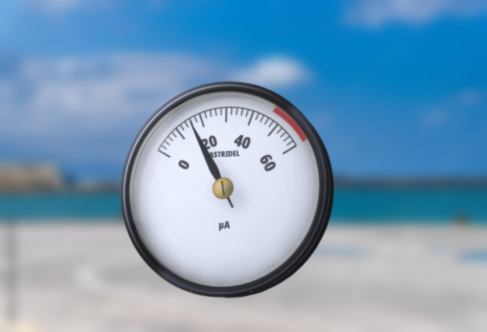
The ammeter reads {"value": 16, "unit": "µA"}
